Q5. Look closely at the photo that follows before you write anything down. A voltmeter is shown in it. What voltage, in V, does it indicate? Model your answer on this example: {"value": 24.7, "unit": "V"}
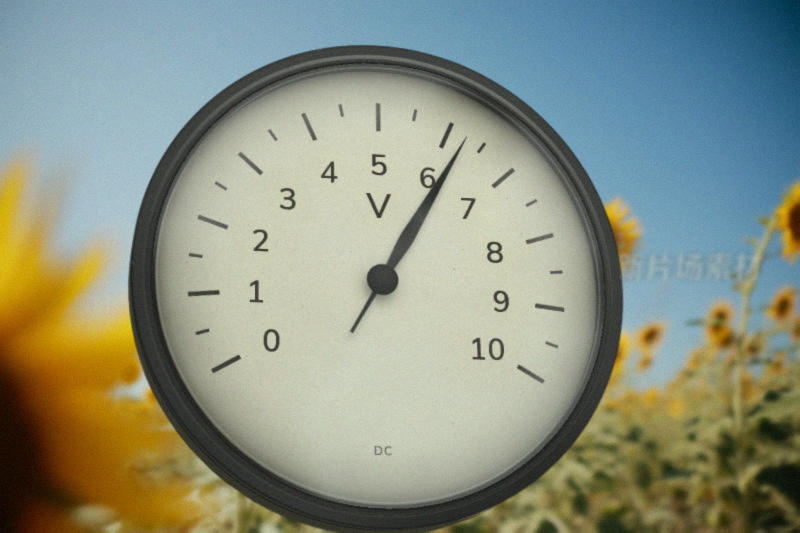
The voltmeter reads {"value": 6.25, "unit": "V"}
